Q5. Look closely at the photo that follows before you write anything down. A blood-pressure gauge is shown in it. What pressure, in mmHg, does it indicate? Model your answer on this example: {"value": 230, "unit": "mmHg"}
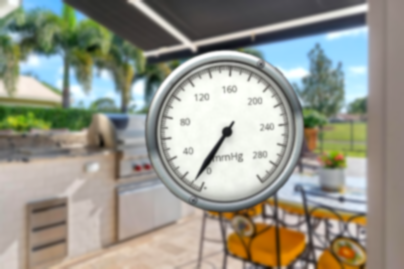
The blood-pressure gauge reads {"value": 10, "unit": "mmHg"}
